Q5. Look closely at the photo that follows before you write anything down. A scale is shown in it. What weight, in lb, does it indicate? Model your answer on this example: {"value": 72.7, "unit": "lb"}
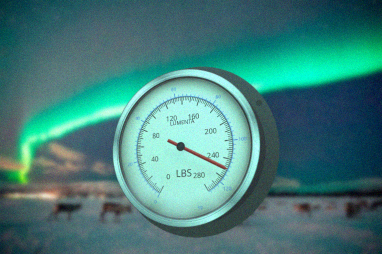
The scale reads {"value": 250, "unit": "lb"}
